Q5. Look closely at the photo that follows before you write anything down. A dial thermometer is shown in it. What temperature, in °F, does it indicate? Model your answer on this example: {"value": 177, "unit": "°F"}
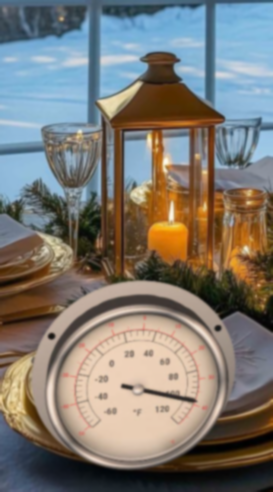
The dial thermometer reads {"value": 100, "unit": "°F"}
